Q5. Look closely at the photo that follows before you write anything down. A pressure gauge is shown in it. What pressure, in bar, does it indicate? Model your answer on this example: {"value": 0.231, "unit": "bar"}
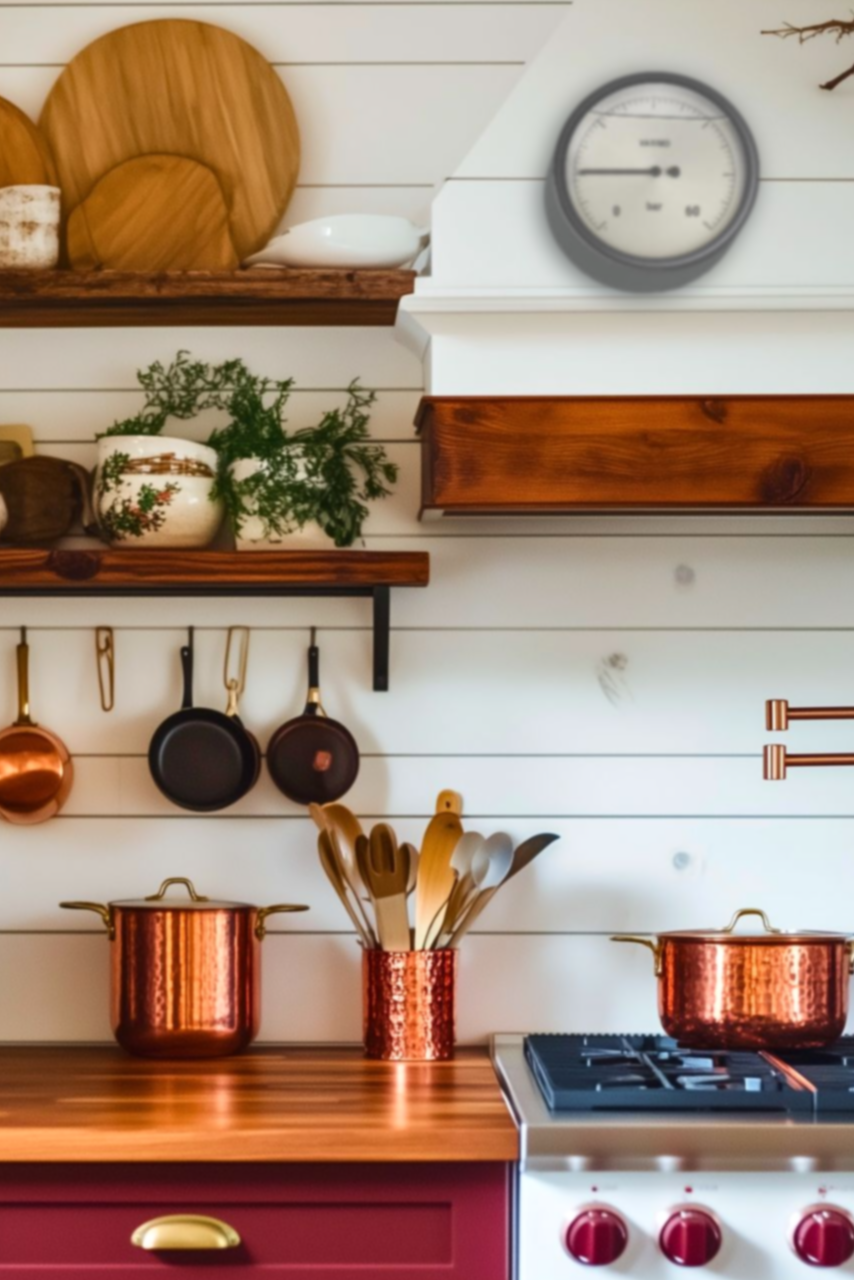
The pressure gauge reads {"value": 10, "unit": "bar"}
